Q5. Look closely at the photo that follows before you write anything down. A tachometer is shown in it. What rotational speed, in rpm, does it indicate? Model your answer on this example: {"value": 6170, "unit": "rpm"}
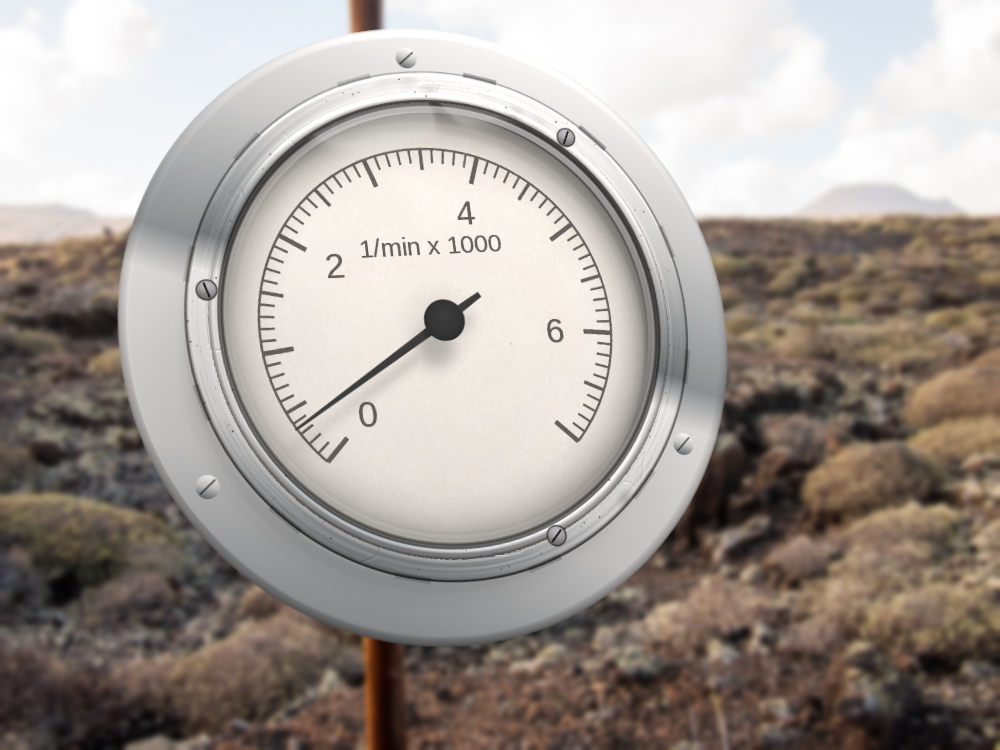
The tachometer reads {"value": 350, "unit": "rpm"}
